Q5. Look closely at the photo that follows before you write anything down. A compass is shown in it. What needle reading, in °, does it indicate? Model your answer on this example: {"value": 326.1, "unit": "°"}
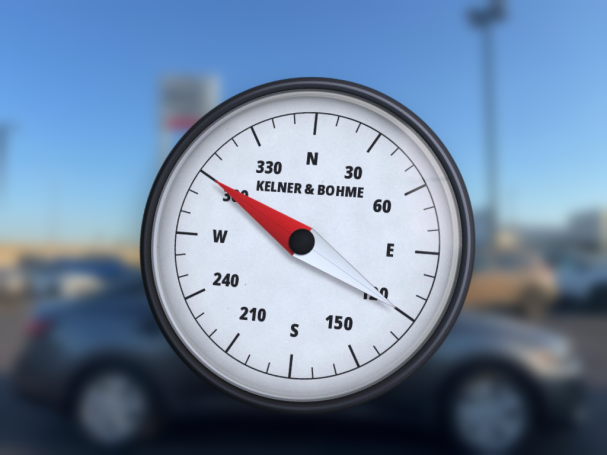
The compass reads {"value": 300, "unit": "°"}
